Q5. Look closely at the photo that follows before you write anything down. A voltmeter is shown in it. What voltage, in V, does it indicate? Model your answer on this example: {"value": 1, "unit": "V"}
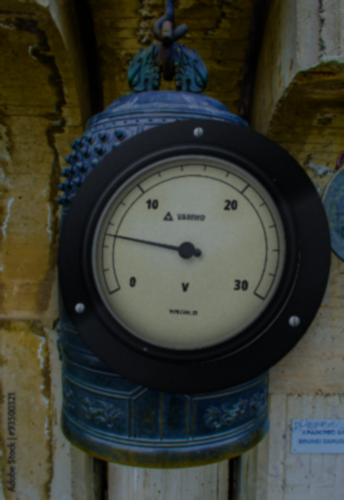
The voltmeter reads {"value": 5, "unit": "V"}
